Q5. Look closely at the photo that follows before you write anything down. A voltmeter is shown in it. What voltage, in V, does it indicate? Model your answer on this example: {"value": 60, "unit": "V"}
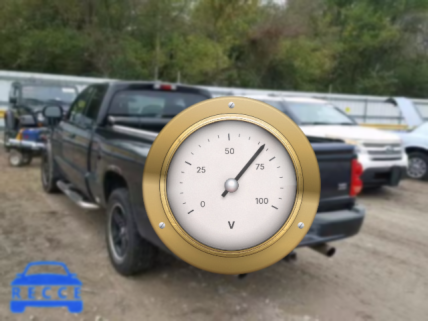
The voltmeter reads {"value": 67.5, "unit": "V"}
